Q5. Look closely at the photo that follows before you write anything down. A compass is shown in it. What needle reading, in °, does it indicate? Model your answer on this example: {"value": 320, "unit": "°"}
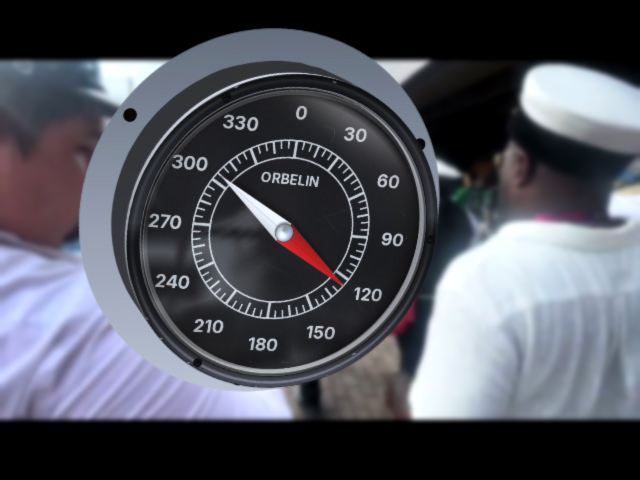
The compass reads {"value": 125, "unit": "°"}
